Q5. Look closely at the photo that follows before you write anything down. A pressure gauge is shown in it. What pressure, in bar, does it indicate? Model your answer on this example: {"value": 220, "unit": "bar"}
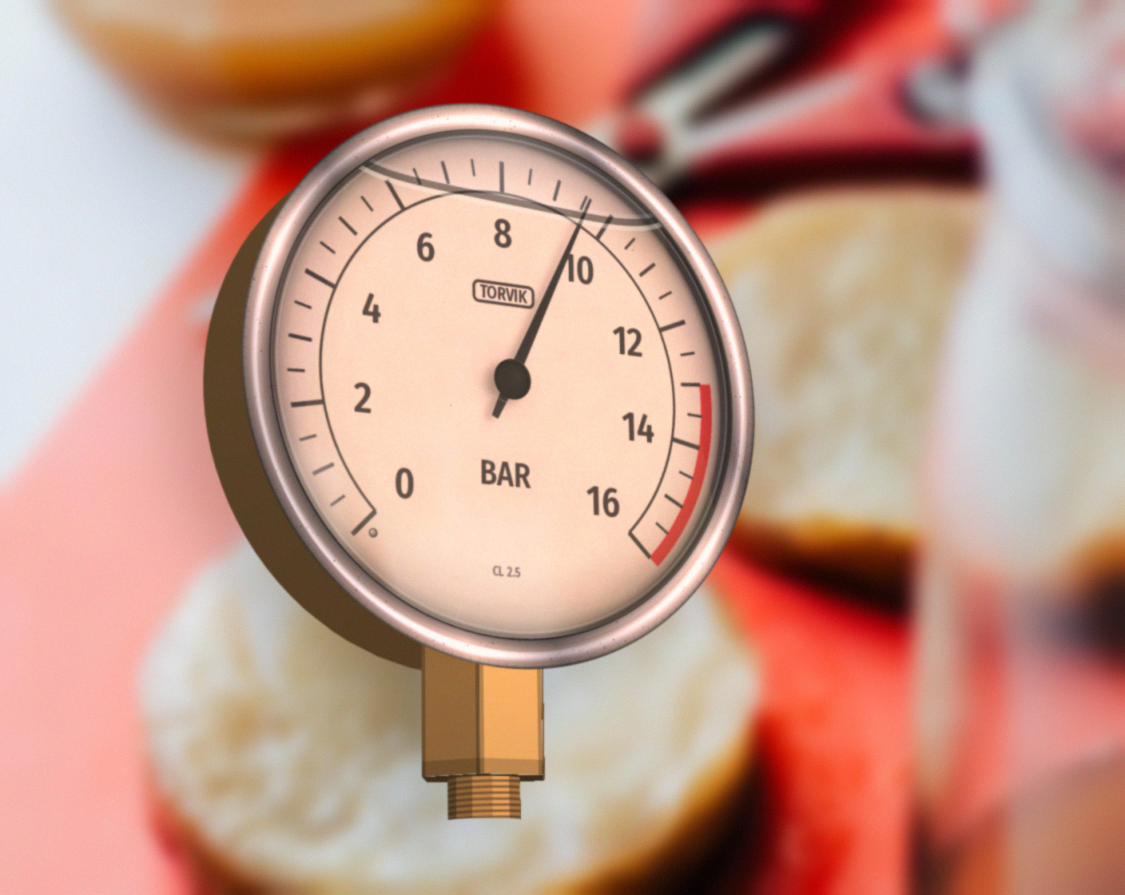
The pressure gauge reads {"value": 9.5, "unit": "bar"}
